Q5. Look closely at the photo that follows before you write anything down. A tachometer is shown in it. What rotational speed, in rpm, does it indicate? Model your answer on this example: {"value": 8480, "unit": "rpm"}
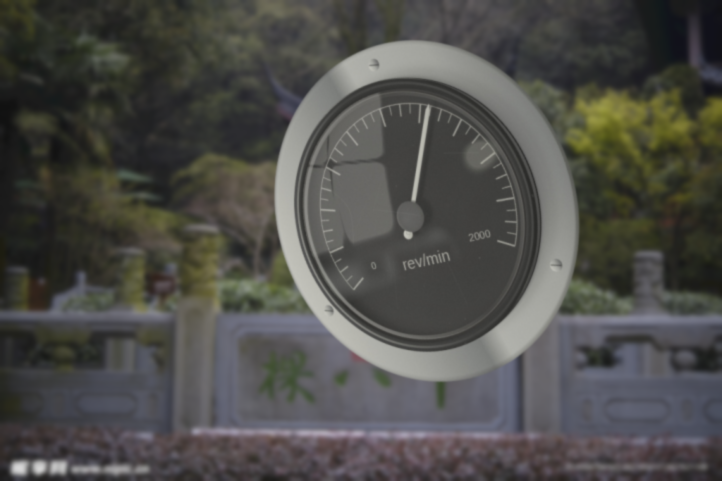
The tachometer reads {"value": 1250, "unit": "rpm"}
